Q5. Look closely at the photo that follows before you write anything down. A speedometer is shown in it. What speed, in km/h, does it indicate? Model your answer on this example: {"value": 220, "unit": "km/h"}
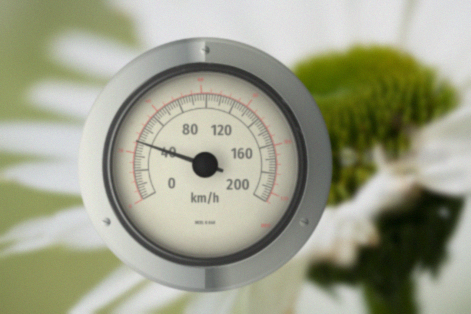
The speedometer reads {"value": 40, "unit": "km/h"}
